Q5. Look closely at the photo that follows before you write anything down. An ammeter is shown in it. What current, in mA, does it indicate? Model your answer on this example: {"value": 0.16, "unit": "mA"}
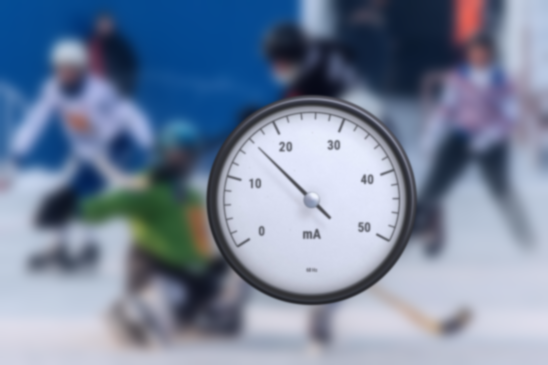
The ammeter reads {"value": 16, "unit": "mA"}
